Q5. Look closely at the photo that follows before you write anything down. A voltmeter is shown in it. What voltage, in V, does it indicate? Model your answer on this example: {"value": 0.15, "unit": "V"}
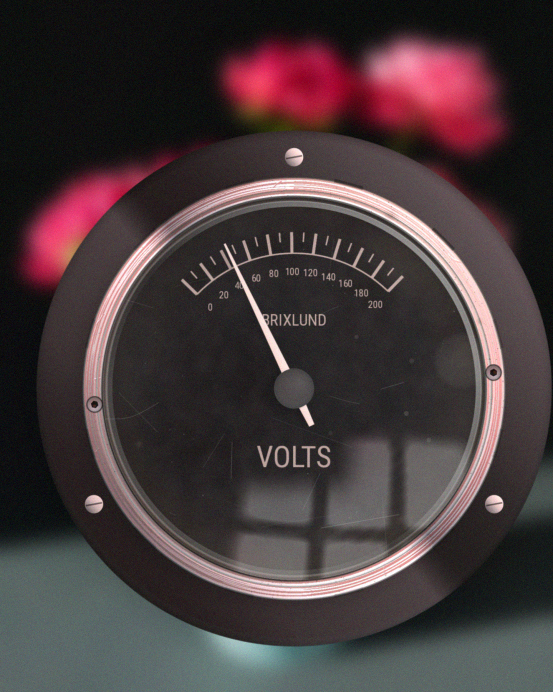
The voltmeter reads {"value": 45, "unit": "V"}
